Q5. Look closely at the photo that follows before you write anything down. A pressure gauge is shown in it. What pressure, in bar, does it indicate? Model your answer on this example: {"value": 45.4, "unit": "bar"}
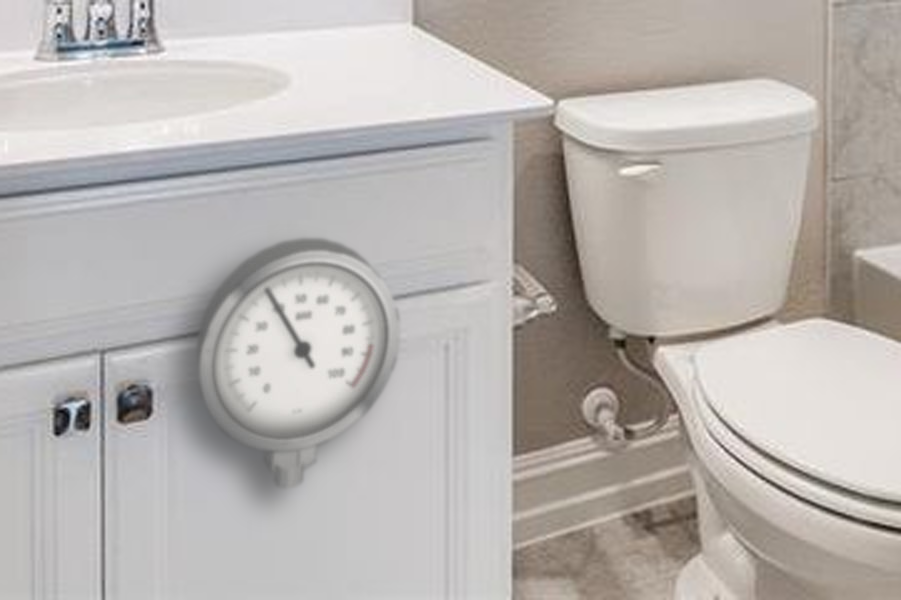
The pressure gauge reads {"value": 40, "unit": "bar"}
